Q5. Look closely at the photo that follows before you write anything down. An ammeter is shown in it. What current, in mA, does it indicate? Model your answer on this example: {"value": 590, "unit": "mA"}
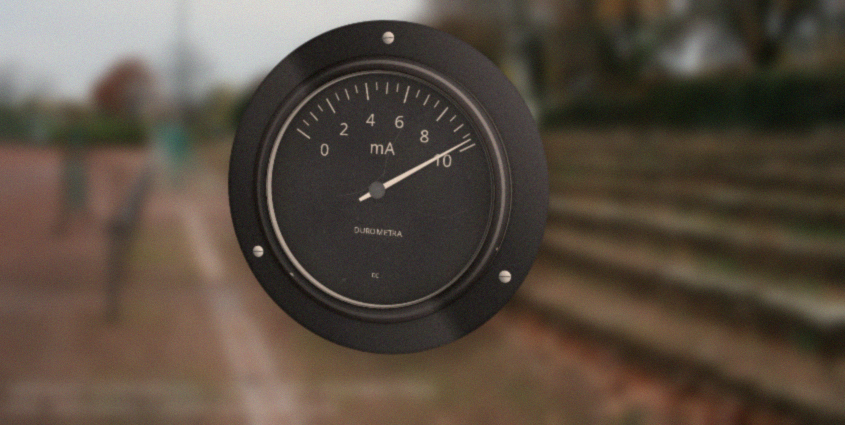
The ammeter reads {"value": 9.75, "unit": "mA"}
